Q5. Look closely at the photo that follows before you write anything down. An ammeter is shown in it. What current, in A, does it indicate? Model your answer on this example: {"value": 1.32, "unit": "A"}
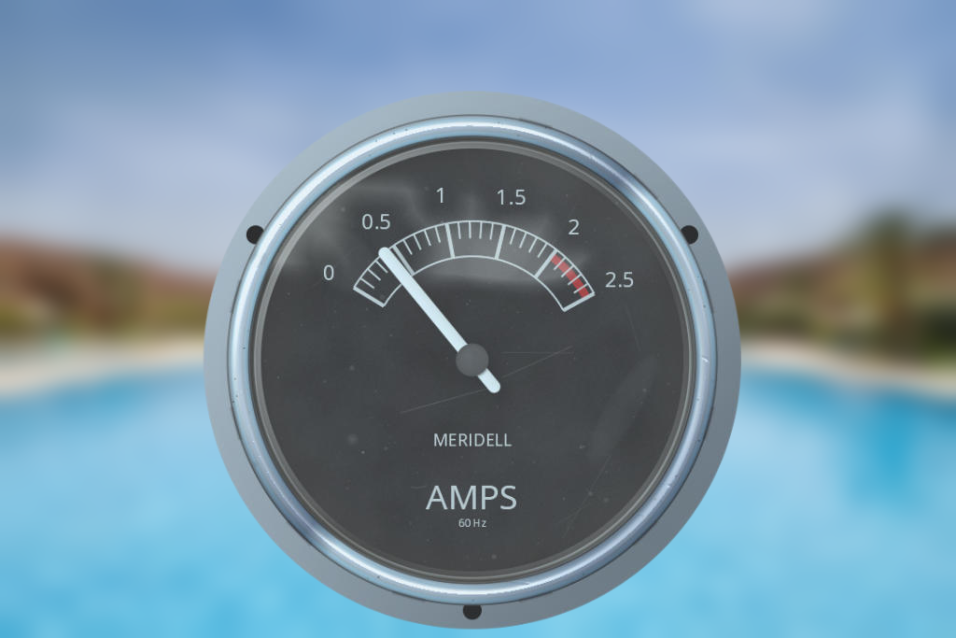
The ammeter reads {"value": 0.4, "unit": "A"}
